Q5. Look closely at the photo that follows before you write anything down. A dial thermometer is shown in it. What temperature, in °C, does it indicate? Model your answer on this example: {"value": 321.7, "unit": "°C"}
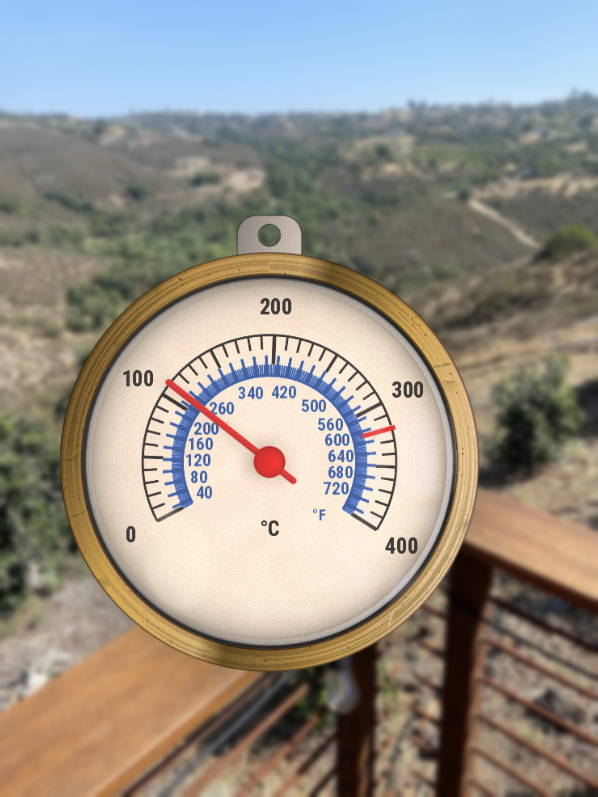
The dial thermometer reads {"value": 110, "unit": "°C"}
